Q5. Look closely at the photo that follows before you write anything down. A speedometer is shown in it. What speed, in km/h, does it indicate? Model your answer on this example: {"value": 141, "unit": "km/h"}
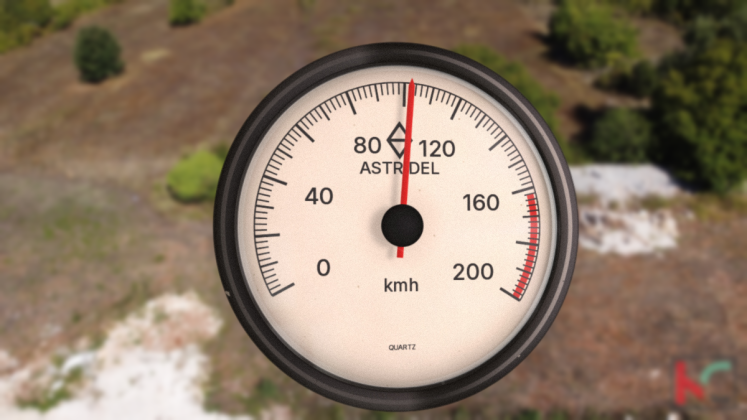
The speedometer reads {"value": 102, "unit": "km/h"}
